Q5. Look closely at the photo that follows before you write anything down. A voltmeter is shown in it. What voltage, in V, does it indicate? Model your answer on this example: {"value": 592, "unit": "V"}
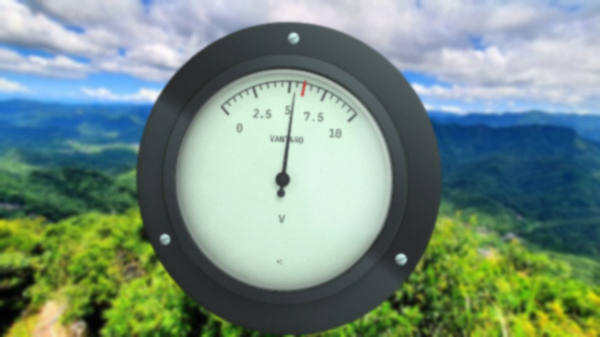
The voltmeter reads {"value": 5.5, "unit": "V"}
